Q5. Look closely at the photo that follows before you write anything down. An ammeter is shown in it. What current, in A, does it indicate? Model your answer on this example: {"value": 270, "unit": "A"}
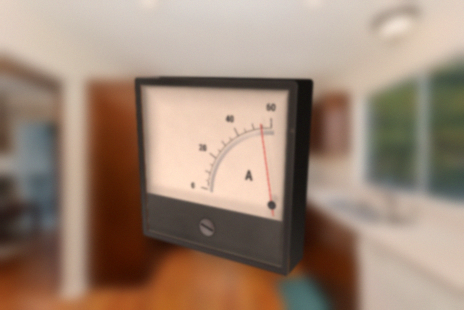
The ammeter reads {"value": 55, "unit": "A"}
